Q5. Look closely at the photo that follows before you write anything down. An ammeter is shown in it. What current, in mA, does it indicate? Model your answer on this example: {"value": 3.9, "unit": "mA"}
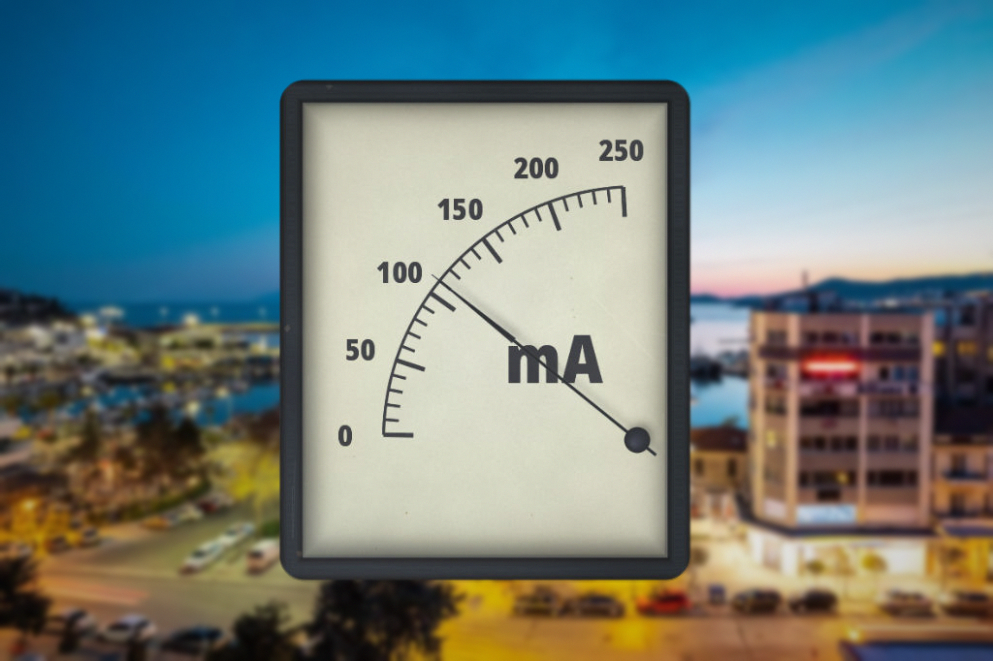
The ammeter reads {"value": 110, "unit": "mA"}
